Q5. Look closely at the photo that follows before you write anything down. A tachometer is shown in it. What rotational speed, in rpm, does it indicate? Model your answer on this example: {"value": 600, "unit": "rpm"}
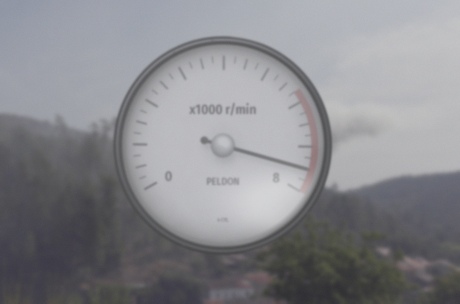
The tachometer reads {"value": 7500, "unit": "rpm"}
